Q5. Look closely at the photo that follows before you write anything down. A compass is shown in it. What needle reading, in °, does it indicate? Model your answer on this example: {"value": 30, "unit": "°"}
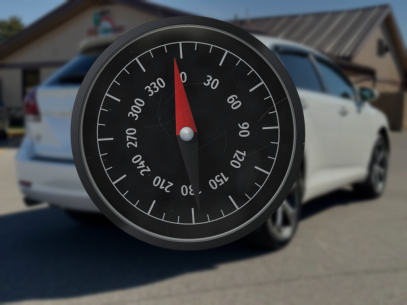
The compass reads {"value": 355, "unit": "°"}
